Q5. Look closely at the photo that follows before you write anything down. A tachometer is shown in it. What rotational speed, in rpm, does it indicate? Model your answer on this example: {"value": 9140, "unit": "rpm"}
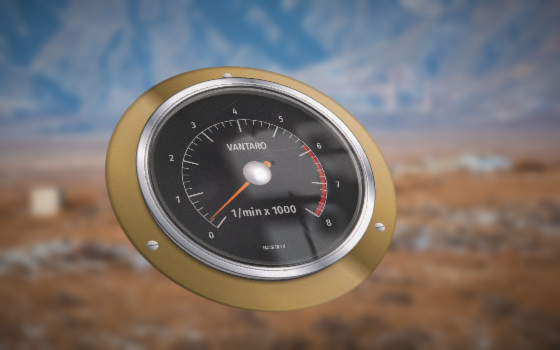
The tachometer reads {"value": 200, "unit": "rpm"}
